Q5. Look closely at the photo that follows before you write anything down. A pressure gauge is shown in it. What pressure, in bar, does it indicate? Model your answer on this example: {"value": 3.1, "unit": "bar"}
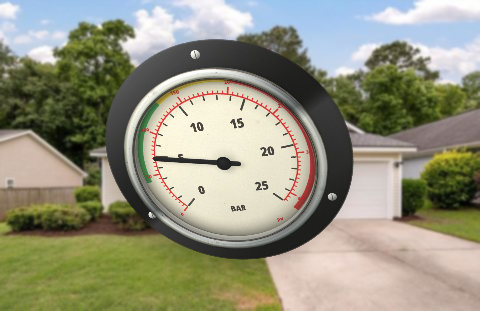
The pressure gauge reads {"value": 5, "unit": "bar"}
